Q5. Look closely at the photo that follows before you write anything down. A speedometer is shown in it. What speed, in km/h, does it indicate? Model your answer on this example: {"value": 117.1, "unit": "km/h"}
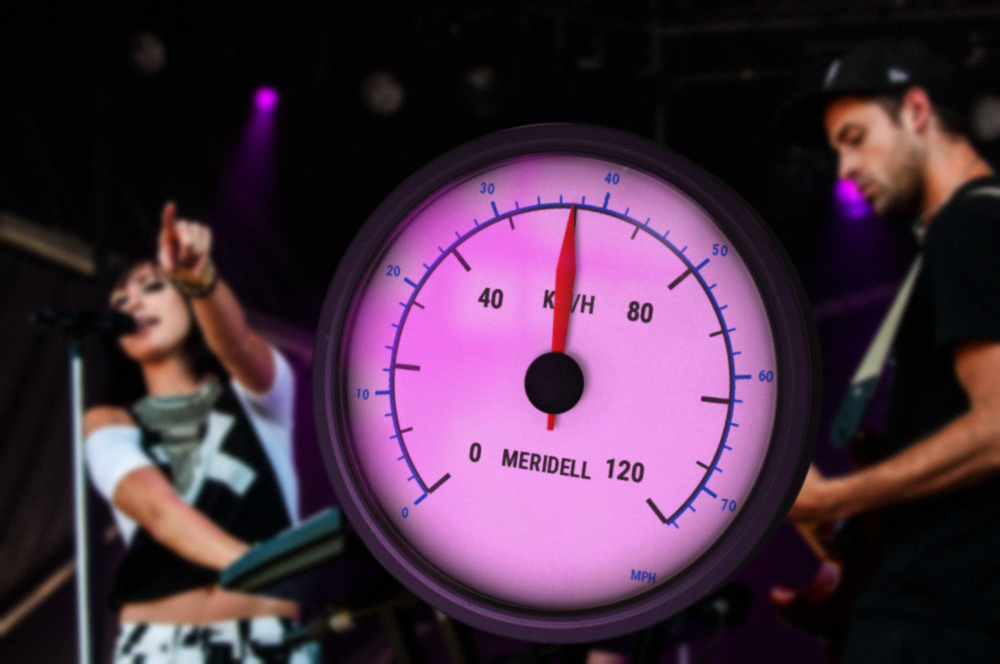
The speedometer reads {"value": 60, "unit": "km/h"}
